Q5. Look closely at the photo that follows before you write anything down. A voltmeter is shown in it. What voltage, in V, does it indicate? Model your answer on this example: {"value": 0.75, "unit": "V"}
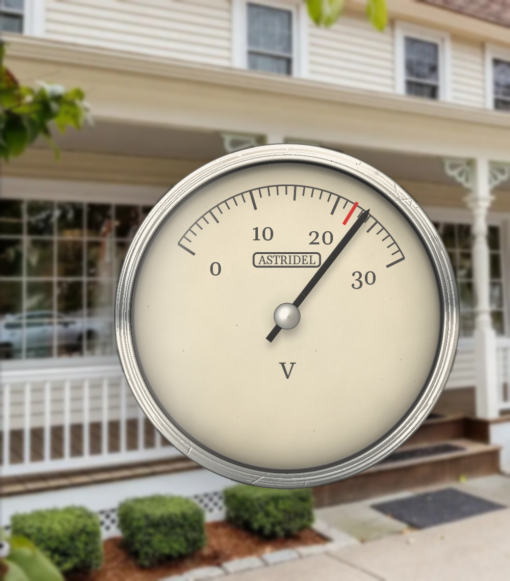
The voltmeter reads {"value": 23.5, "unit": "V"}
